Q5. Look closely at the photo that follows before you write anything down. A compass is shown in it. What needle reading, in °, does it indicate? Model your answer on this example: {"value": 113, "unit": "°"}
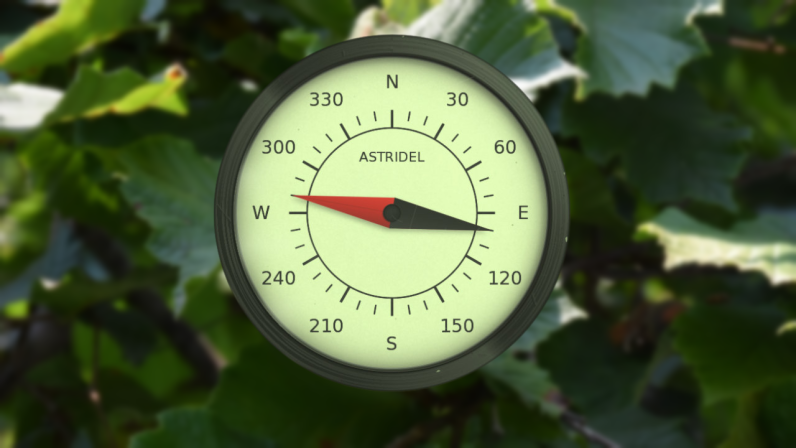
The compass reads {"value": 280, "unit": "°"}
